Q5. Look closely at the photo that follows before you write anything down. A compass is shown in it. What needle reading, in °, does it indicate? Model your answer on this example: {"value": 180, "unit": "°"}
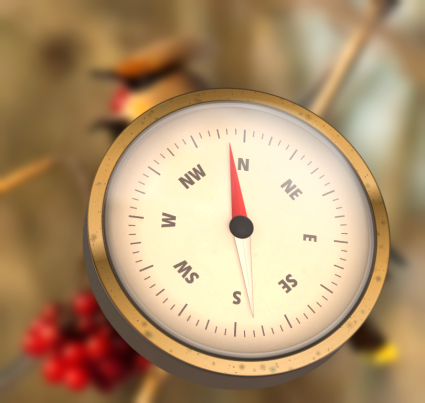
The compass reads {"value": 350, "unit": "°"}
